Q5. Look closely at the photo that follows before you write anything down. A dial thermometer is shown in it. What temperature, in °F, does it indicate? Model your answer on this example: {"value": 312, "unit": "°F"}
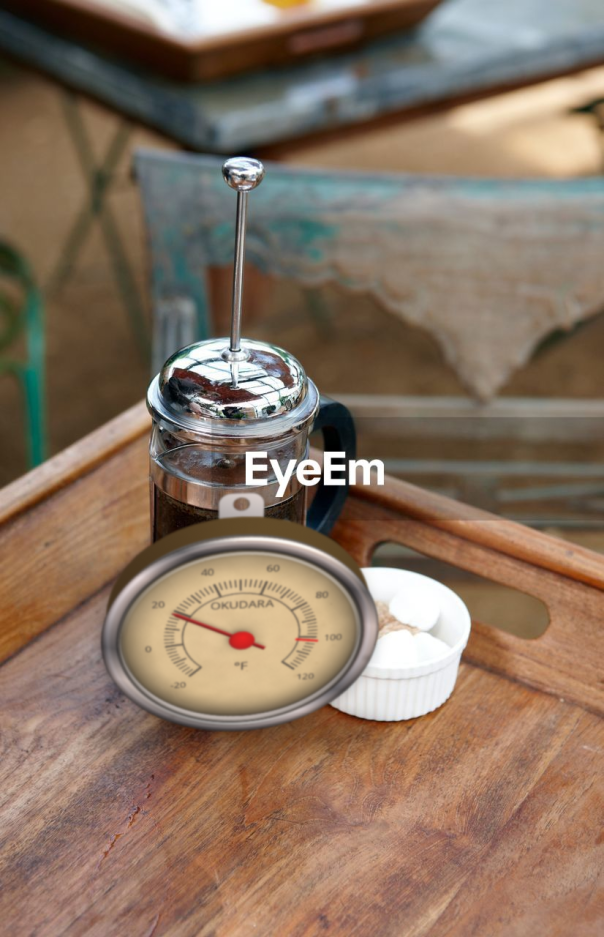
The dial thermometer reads {"value": 20, "unit": "°F"}
